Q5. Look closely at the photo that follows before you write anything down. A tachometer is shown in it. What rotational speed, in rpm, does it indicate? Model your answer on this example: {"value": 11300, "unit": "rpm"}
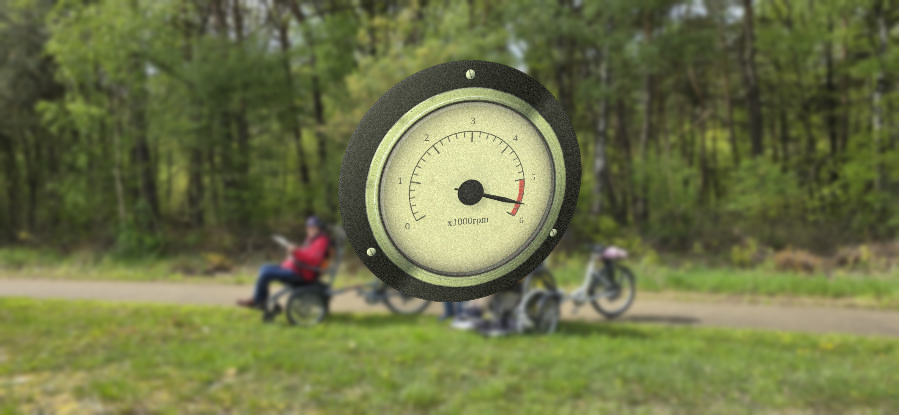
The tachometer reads {"value": 5600, "unit": "rpm"}
